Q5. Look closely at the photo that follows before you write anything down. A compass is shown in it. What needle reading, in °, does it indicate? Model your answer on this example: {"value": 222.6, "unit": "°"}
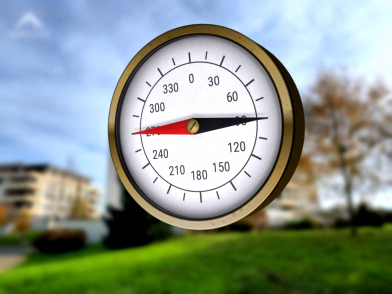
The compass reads {"value": 270, "unit": "°"}
